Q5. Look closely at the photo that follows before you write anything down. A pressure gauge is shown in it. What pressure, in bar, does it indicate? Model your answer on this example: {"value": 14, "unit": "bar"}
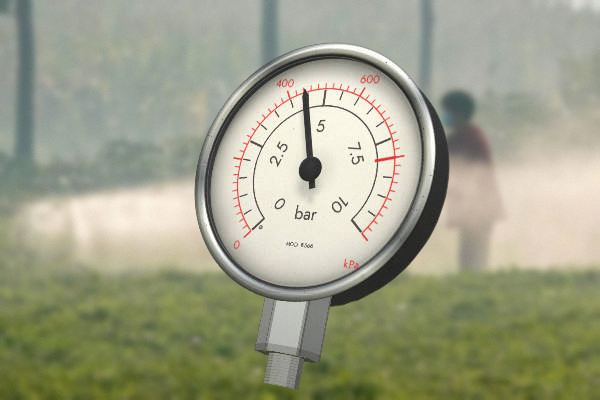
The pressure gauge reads {"value": 4.5, "unit": "bar"}
